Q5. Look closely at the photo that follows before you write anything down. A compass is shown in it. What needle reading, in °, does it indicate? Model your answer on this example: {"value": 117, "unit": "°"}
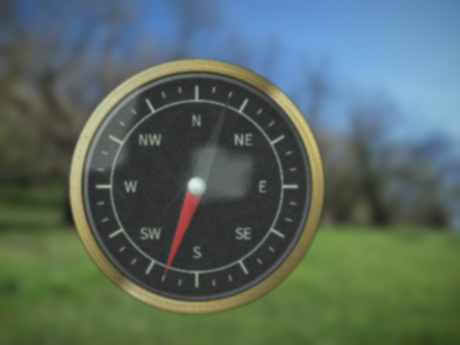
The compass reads {"value": 200, "unit": "°"}
